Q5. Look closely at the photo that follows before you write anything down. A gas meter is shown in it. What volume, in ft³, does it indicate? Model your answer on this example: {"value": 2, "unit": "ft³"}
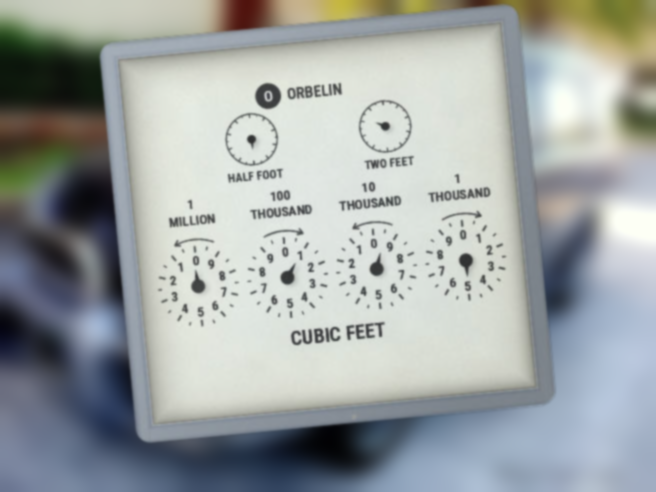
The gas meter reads {"value": 9500, "unit": "ft³"}
